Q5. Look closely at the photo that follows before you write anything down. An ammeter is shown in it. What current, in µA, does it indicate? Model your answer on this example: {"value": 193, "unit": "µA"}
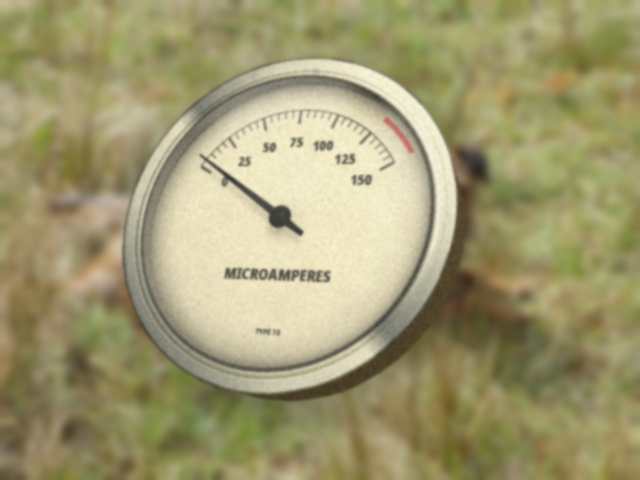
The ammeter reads {"value": 5, "unit": "µA"}
